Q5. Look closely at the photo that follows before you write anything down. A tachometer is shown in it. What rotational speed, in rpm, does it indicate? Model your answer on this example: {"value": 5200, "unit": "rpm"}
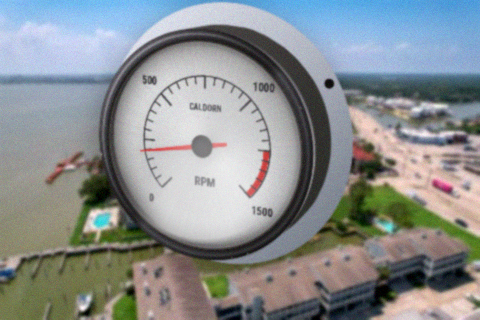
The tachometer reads {"value": 200, "unit": "rpm"}
